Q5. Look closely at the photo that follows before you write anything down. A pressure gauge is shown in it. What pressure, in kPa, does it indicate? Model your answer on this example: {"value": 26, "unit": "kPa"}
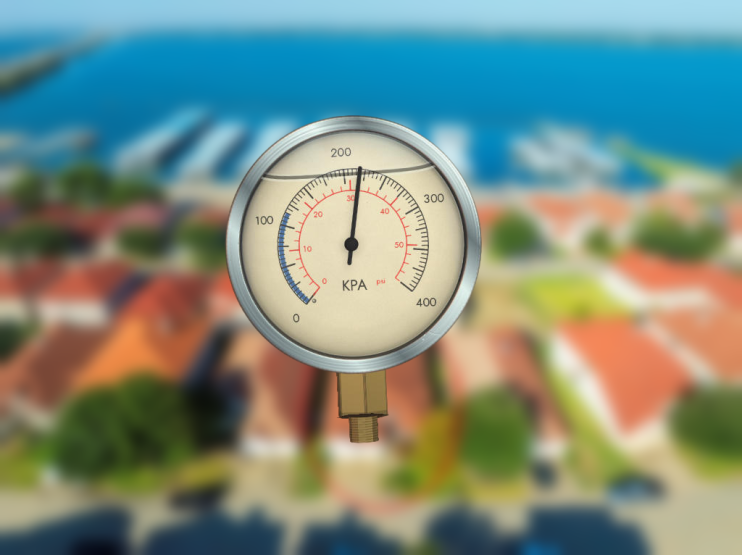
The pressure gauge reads {"value": 220, "unit": "kPa"}
